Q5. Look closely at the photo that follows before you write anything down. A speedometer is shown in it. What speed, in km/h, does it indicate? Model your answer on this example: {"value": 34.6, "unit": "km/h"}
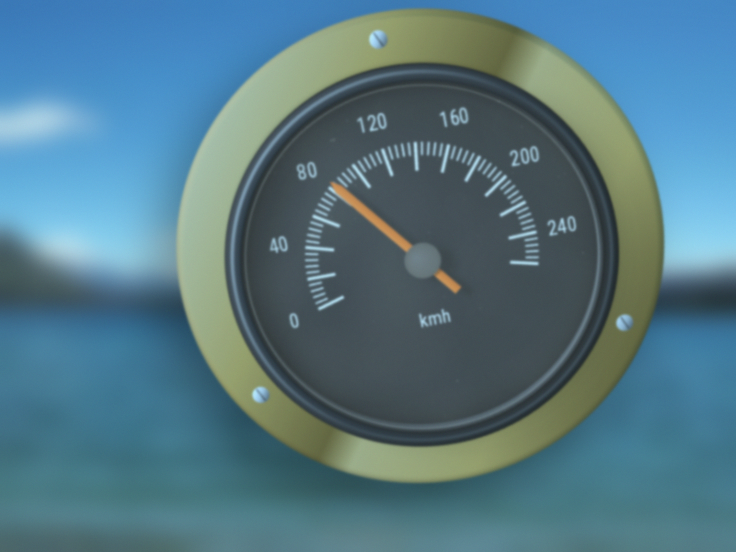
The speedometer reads {"value": 84, "unit": "km/h"}
